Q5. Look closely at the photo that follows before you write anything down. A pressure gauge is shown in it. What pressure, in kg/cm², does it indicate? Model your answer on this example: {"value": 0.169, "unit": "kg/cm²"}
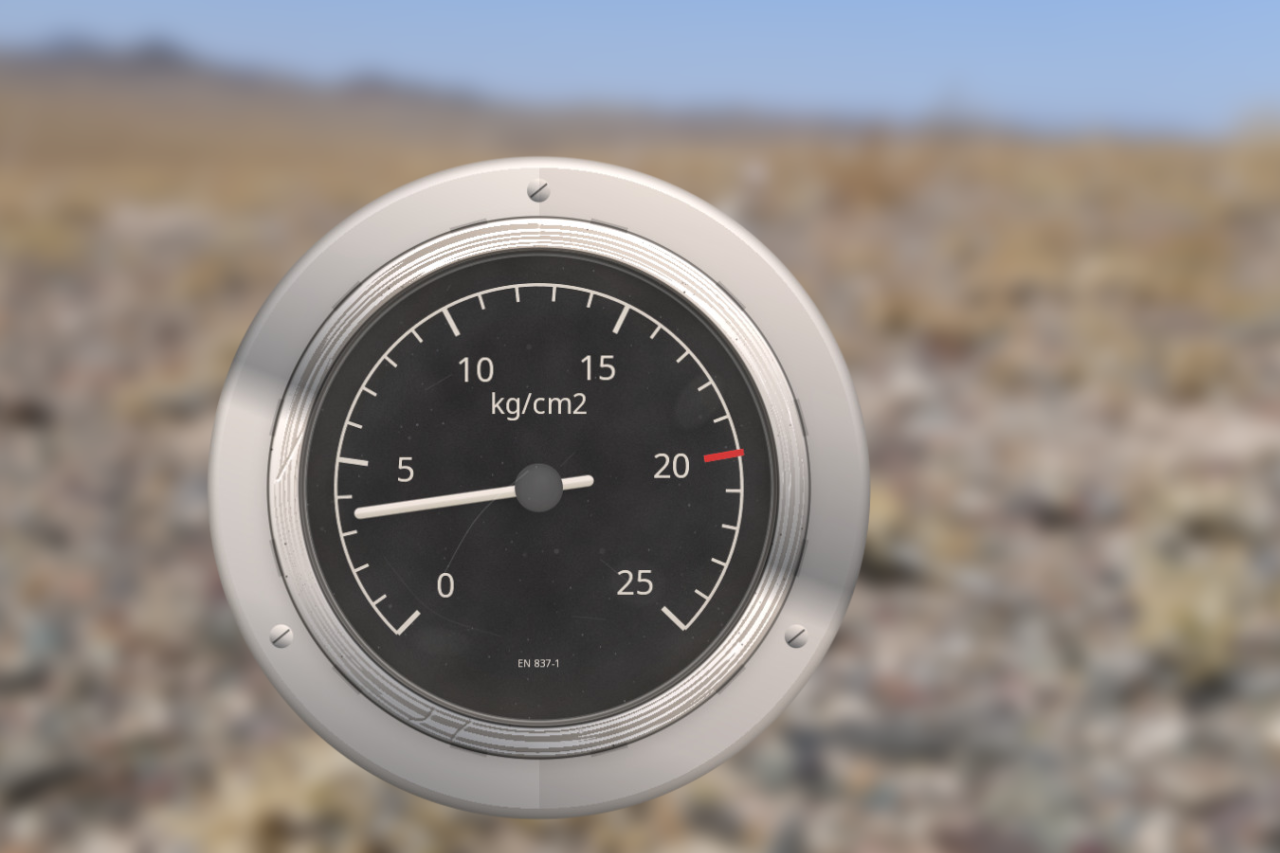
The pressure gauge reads {"value": 3.5, "unit": "kg/cm²"}
